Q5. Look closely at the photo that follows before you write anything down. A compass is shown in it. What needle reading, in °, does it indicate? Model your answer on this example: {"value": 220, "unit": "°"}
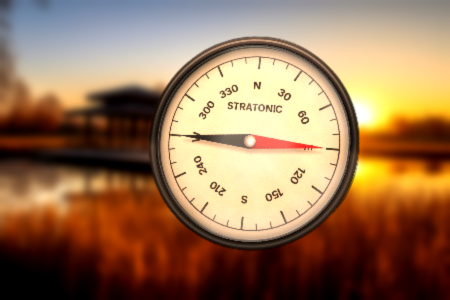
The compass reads {"value": 90, "unit": "°"}
